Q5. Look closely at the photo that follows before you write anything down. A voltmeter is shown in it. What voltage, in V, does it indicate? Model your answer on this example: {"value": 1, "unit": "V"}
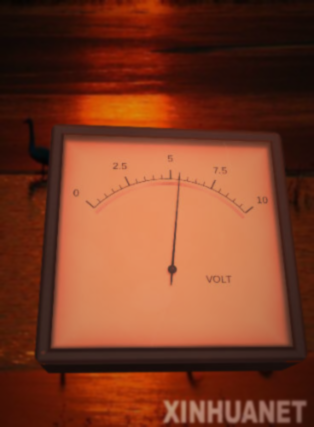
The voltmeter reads {"value": 5.5, "unit": "V"}
